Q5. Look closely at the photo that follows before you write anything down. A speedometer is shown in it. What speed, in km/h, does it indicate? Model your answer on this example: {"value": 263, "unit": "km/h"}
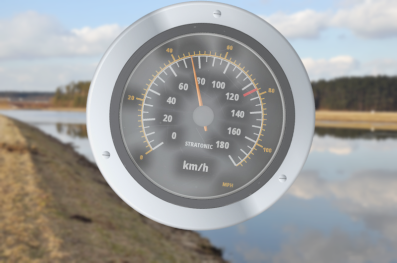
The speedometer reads {"value": 75, "unit": "km/h"}
